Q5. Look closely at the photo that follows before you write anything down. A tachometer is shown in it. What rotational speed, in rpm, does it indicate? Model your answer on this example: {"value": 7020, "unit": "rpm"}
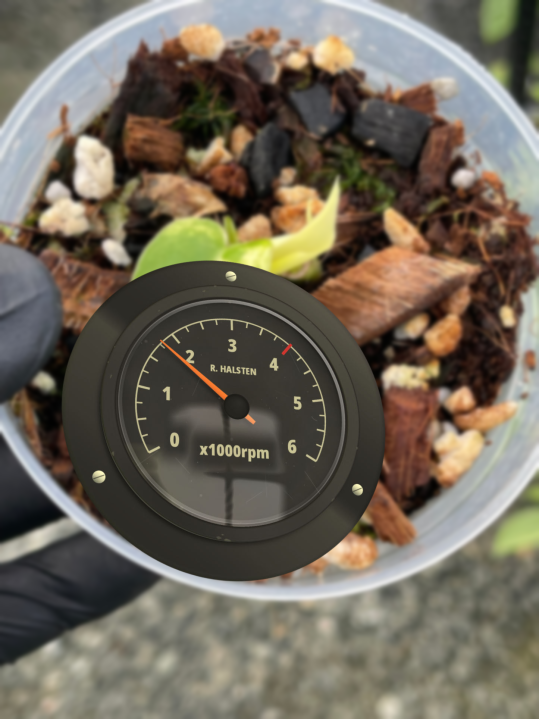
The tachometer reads {"value": 1750, "unit": "rpm"}
